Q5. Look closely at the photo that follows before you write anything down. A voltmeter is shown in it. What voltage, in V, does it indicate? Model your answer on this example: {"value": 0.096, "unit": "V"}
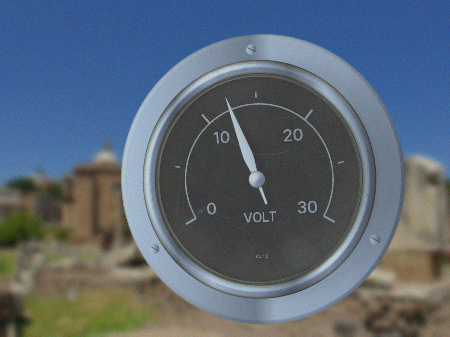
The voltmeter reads {"value": 12.5, "unit": "V"}
